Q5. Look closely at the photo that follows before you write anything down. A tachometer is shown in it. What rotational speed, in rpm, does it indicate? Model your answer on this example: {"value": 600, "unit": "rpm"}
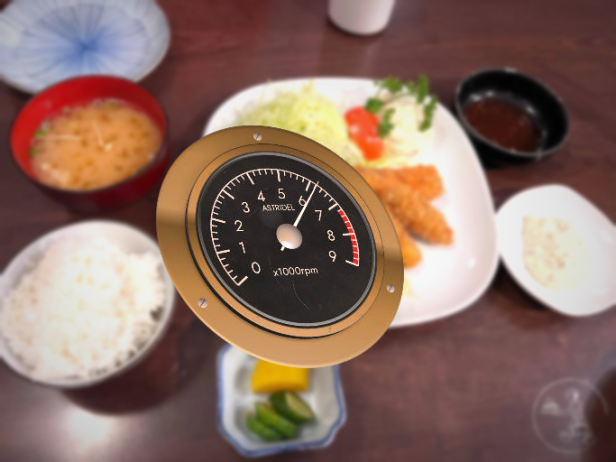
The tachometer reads {"value": 6200, "unit": "rpm"}
